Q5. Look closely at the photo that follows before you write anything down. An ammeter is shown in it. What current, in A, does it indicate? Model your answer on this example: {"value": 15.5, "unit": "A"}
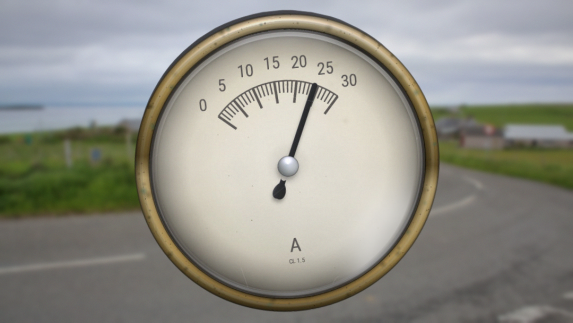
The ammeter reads {"value": 24, "unit": "A"}
